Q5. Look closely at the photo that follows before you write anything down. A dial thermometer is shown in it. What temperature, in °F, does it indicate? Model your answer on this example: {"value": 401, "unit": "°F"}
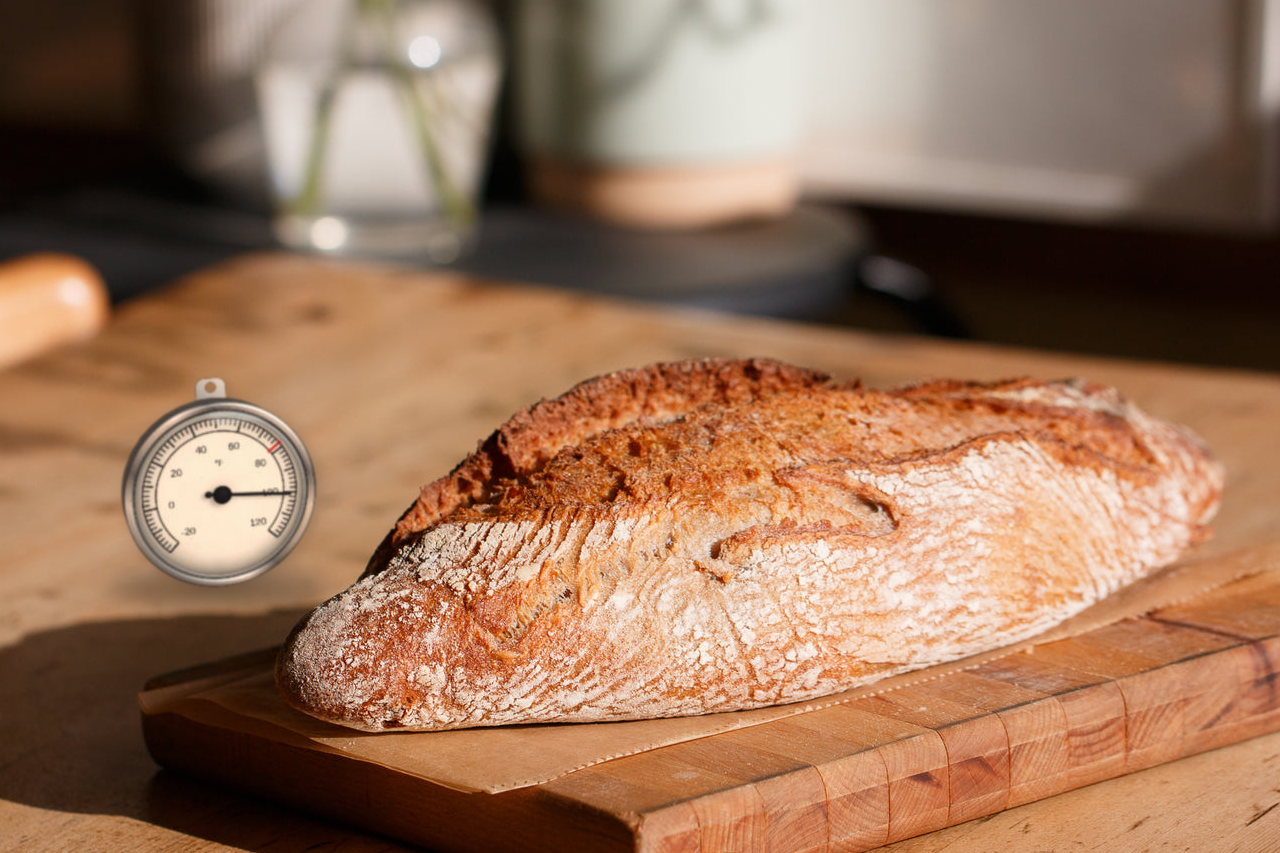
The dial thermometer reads {"value": 100, "unit": "°F"}
